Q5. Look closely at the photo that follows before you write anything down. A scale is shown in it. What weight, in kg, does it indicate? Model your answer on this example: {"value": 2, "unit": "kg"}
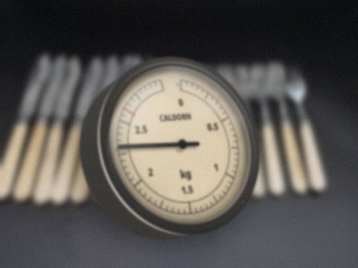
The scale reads {"value": 2.3, "unit": "kg"}
